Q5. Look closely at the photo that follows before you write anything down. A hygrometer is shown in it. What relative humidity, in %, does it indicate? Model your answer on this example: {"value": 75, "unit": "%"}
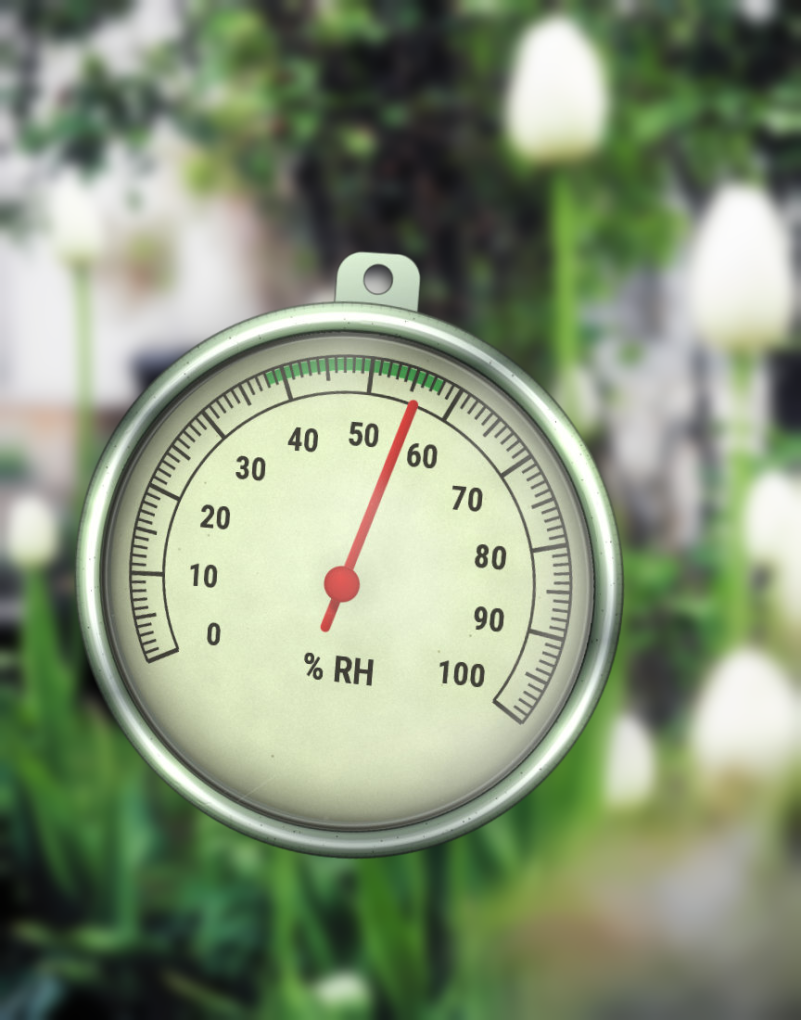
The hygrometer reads {"value": 56, "unit": "%"}
